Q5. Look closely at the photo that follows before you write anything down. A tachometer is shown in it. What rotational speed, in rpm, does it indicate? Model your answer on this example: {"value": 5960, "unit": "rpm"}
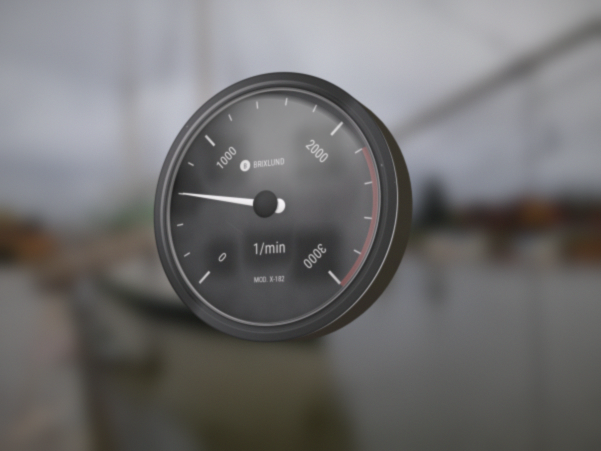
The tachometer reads {"value": 600, "unit": "rpm"}
